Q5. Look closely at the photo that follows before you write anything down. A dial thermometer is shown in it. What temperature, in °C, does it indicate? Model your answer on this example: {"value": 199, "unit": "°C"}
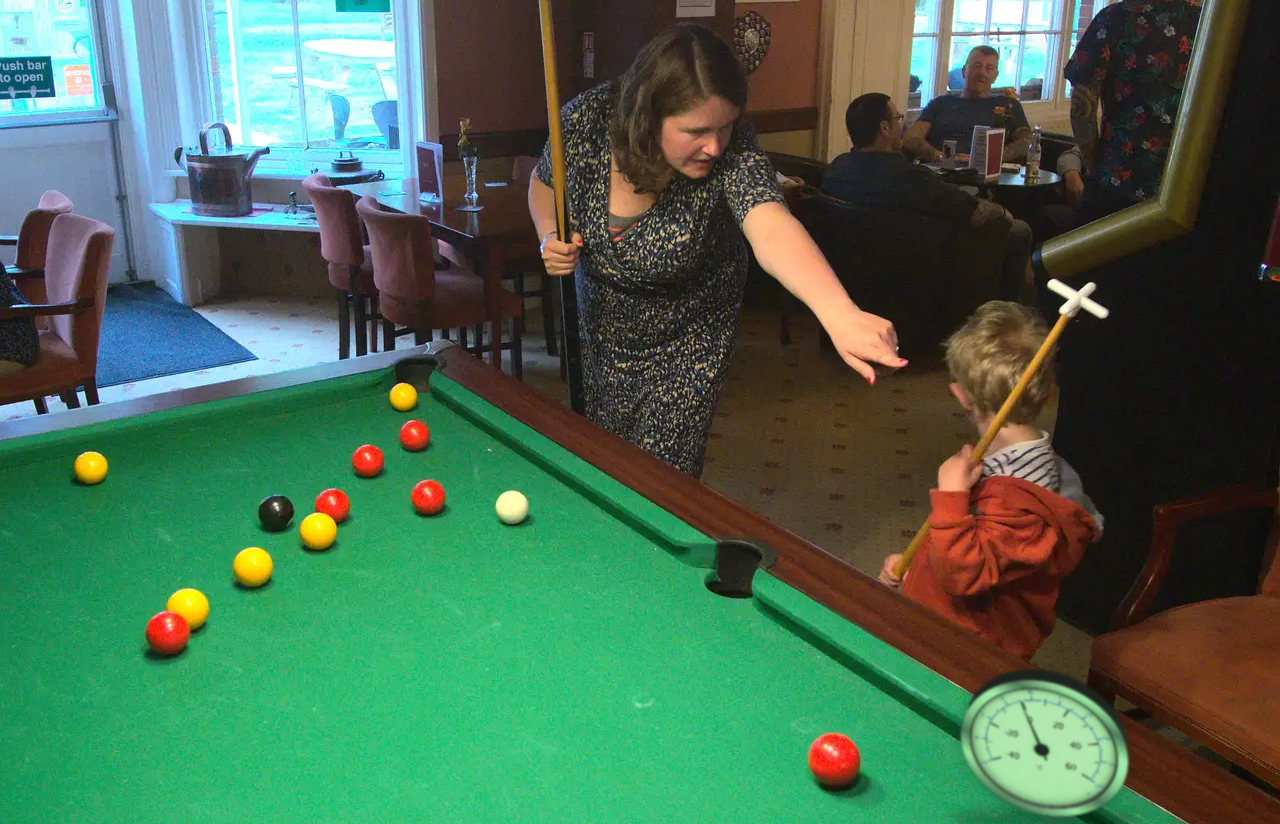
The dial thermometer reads {"value": 0, "unit": "°C"}
